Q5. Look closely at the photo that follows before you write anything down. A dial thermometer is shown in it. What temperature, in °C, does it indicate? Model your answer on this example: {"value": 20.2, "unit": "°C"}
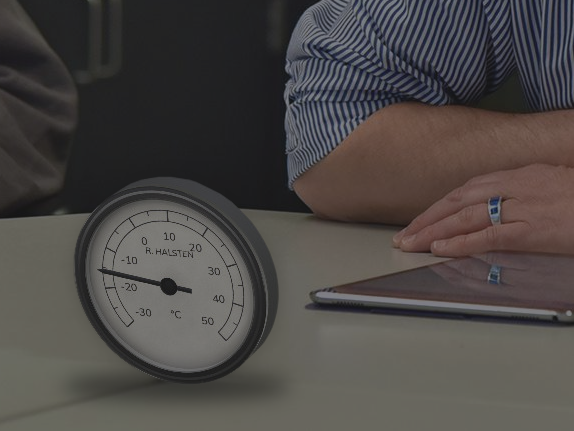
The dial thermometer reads {"value": -15, "unit": "°C"}
